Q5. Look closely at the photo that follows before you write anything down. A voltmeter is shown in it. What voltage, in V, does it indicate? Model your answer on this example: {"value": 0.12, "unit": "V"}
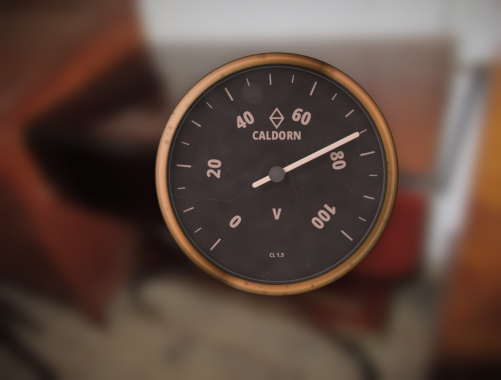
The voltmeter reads {"value": 75, "unit": "V"}
